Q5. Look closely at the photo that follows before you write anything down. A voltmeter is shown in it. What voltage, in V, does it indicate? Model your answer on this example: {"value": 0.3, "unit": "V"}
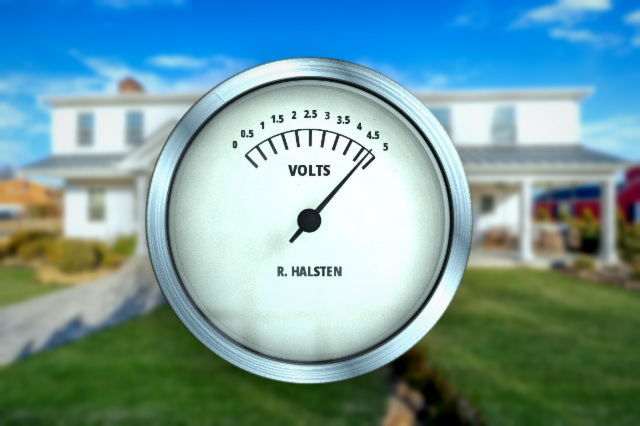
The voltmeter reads {"value": 4.75, "unit": "V"}
